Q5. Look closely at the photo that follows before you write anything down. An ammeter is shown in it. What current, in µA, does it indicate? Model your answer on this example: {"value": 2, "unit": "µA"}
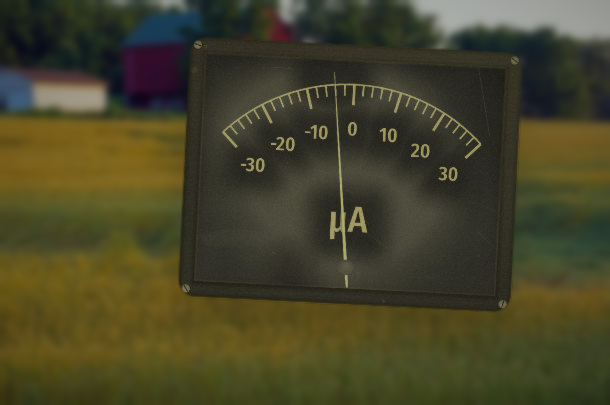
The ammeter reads {"value": -4, "unit": "µA"}
